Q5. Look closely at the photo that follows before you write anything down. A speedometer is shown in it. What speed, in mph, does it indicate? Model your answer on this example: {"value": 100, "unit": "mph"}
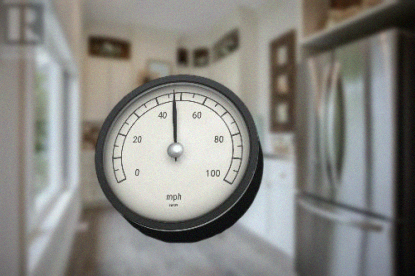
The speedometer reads {"value": 47.5, "unit": "mph"}
